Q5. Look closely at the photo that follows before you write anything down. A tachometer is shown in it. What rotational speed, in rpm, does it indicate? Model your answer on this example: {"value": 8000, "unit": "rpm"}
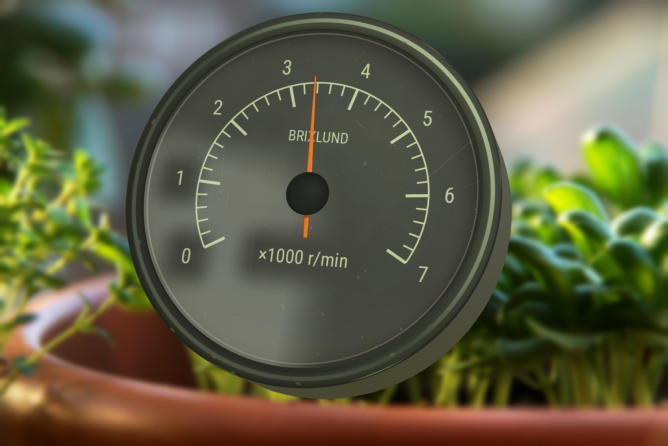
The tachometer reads {"value": 3400, "unit": "rpm"}
